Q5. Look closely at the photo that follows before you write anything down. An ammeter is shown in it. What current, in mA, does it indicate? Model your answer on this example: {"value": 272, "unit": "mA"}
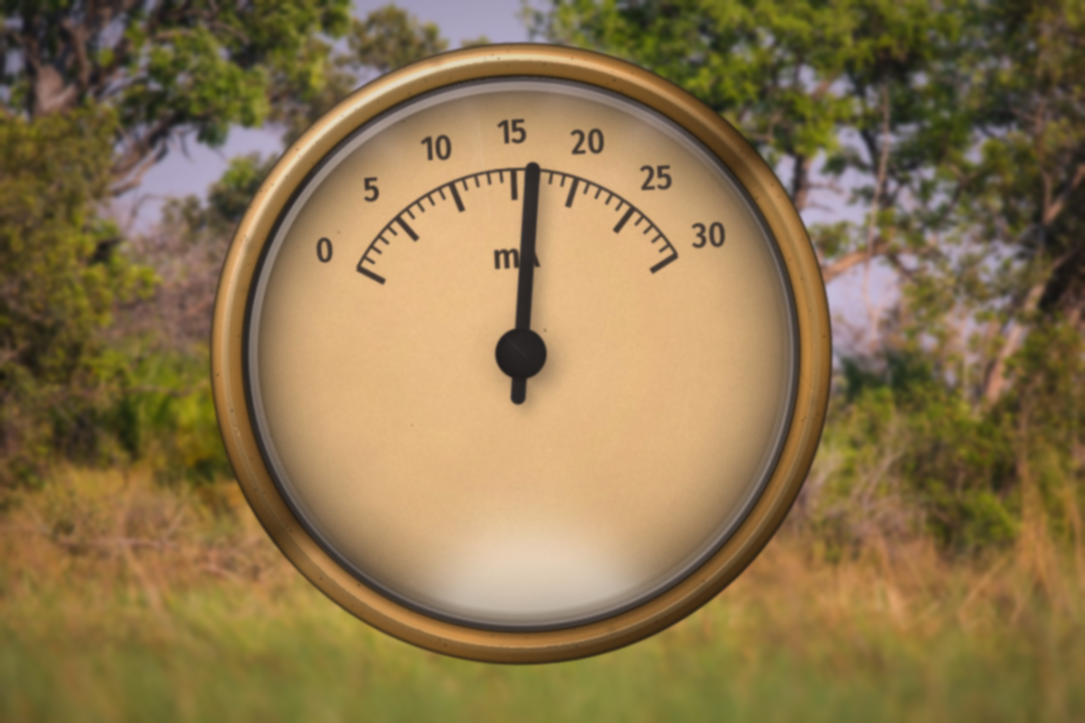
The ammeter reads {"value": 16.5, "unit": "mA"}
